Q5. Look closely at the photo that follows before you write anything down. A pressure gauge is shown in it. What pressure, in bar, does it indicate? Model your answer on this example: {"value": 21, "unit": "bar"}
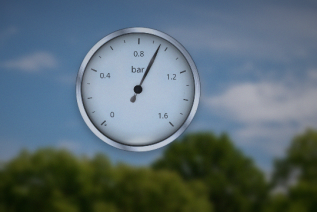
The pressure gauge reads {"value": 0.95, "unit": "bar"}
